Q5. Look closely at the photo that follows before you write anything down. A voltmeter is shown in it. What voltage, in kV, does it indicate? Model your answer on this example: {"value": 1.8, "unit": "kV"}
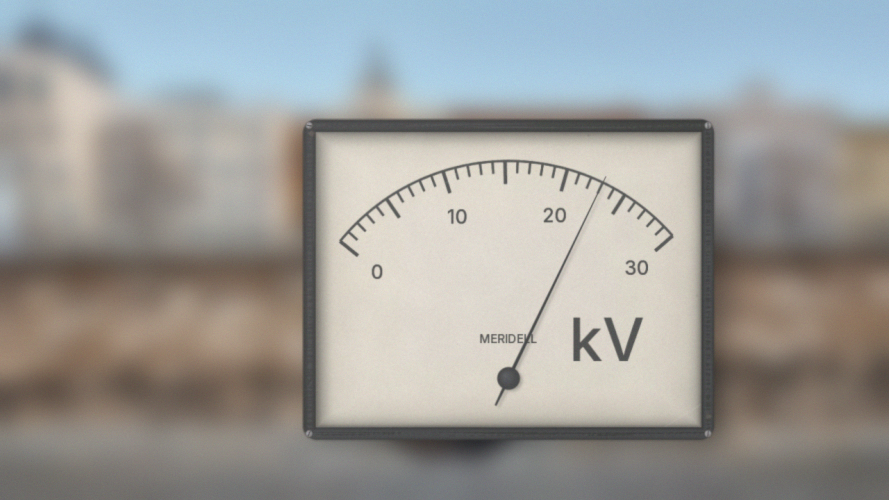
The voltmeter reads {"value": 23, "unit": "kV"}
